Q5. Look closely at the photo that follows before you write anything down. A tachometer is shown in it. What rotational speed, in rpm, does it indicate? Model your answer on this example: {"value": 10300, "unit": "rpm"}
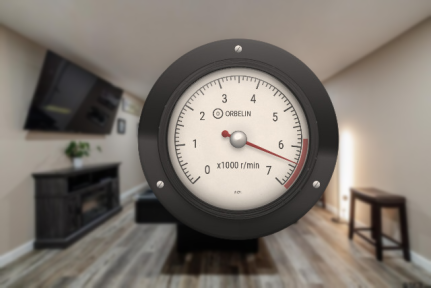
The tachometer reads {"value": 6400, "unit": "rpm"}
